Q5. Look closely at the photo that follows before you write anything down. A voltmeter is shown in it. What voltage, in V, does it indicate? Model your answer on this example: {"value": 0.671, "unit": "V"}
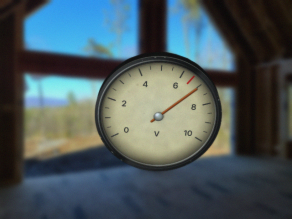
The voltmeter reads {"value": 7, "unit": "V"}
